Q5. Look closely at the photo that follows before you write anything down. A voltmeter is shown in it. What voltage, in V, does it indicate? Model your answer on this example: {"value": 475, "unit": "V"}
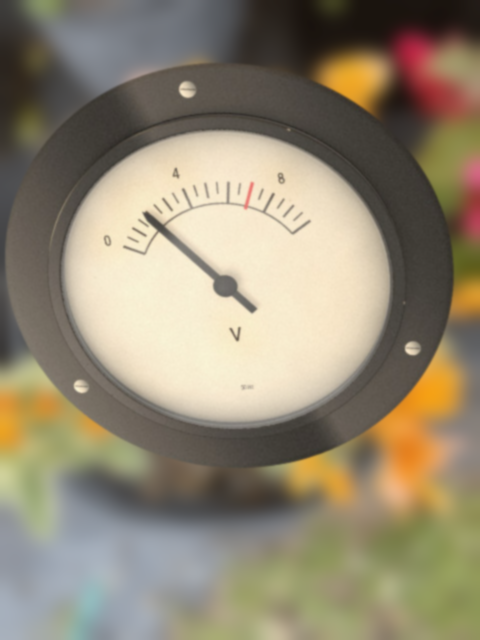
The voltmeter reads {"value": 2, "unit": "V"}
